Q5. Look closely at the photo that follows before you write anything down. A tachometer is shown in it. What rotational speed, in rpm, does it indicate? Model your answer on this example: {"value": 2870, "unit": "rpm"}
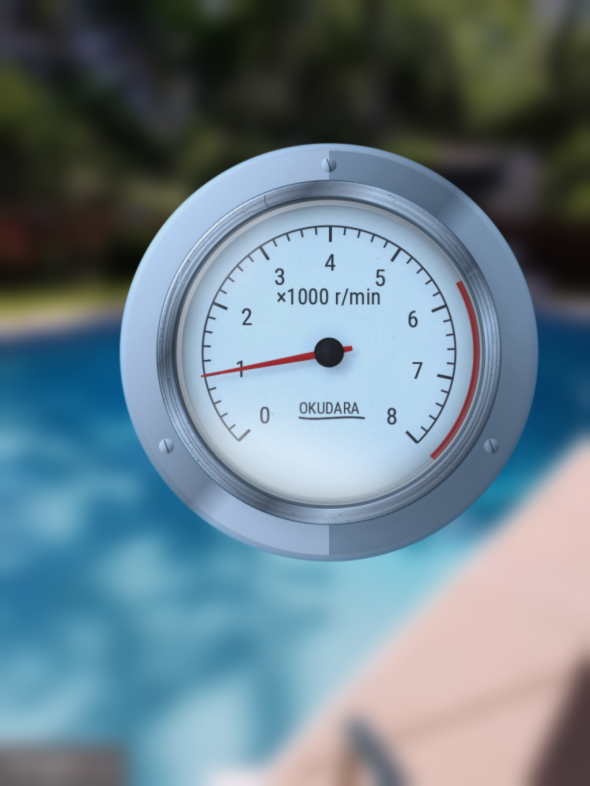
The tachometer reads {"value": 1000, "unit": "rpm"}
